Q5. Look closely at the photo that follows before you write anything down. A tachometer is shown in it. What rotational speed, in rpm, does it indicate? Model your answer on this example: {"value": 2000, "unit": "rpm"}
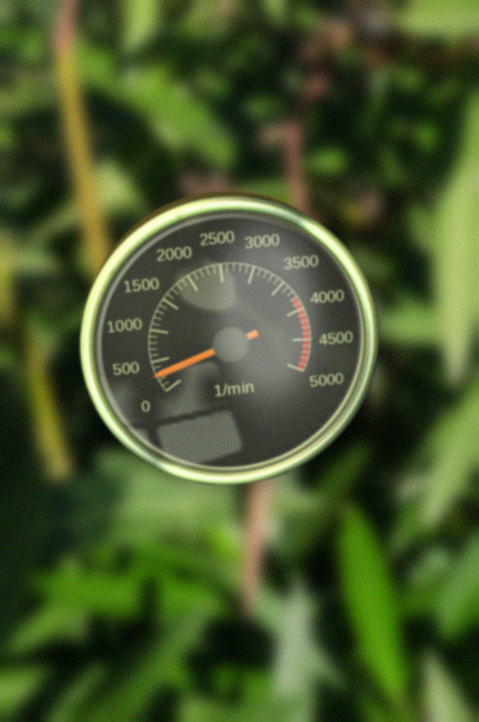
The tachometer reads {"value": 300, "unit": "rpm"}
